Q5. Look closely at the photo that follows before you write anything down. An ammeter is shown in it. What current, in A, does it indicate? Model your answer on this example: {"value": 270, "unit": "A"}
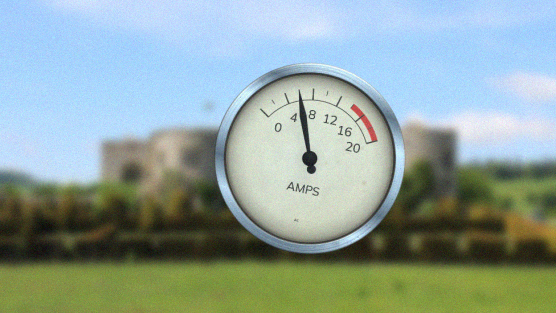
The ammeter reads {"value": 6, "unit": "A"}
